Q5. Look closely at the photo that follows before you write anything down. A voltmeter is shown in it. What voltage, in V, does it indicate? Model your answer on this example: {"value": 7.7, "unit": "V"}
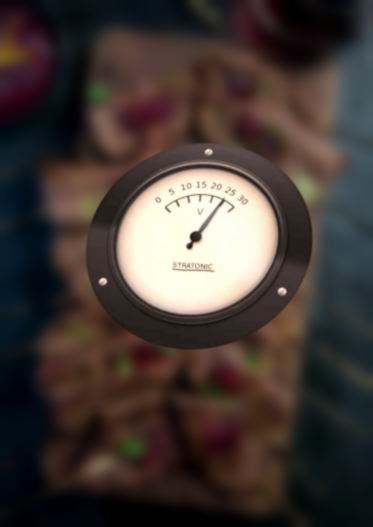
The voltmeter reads {"value": 25, "unit": "V"}
